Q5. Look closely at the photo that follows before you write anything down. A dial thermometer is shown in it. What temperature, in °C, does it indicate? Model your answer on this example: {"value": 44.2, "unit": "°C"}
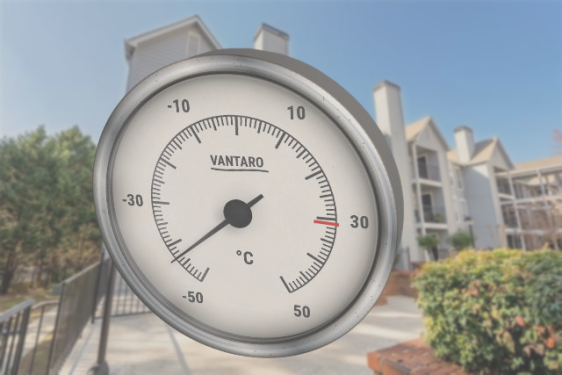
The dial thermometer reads {"value": -43, "unit": "°C"}
